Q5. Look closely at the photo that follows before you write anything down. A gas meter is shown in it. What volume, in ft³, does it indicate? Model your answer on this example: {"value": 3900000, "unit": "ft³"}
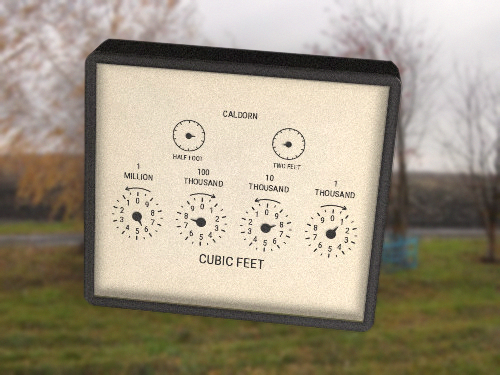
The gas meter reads {"value": 578100, "unit": "ft³"}
